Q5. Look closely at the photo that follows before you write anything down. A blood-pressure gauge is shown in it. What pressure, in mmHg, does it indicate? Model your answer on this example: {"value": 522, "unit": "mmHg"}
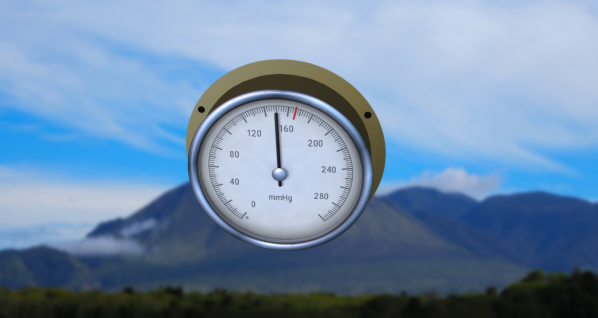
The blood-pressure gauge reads {"value": 150, "unit": "mmHg"}
